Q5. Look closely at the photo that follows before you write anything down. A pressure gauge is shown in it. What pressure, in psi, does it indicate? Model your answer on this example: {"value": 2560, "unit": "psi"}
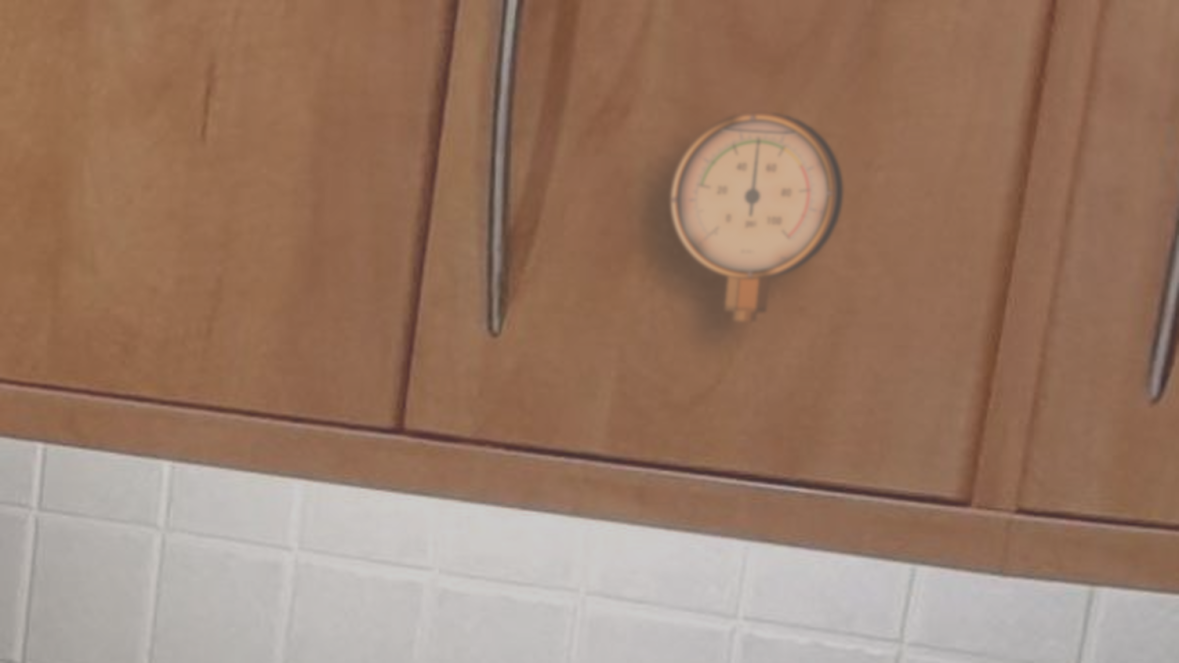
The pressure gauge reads {"value": 50, "unit": "psi"}
